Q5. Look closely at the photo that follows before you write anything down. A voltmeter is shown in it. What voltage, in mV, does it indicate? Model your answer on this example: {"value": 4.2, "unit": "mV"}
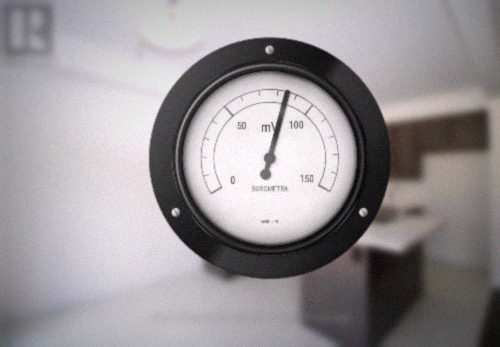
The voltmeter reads {"value": 85, "unit": "mV"}
